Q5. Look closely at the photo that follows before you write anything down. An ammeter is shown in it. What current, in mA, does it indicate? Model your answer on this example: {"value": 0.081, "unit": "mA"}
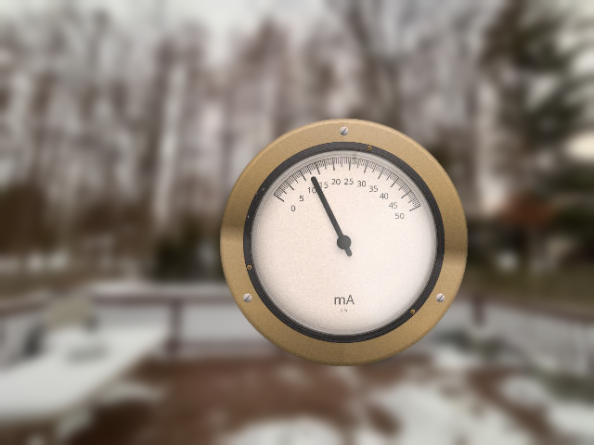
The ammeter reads {"value": 12.5, "unit": "mA"}
